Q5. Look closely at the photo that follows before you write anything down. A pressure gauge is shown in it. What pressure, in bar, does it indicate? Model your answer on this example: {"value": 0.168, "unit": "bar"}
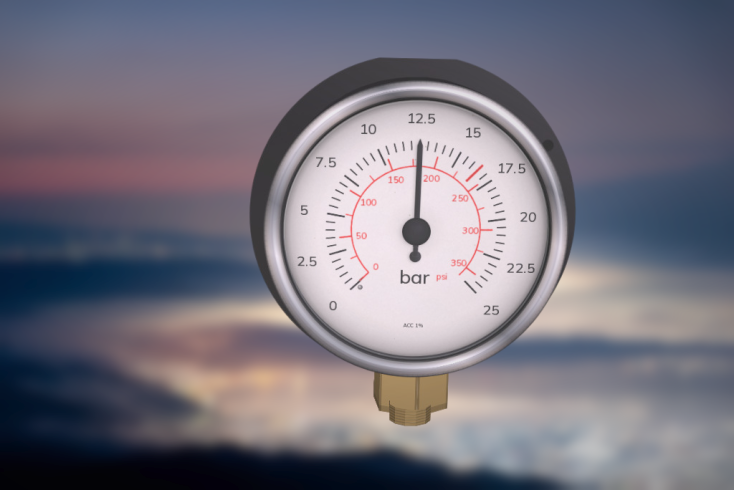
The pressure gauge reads {"value": 12.5, "unit": "bar"}
